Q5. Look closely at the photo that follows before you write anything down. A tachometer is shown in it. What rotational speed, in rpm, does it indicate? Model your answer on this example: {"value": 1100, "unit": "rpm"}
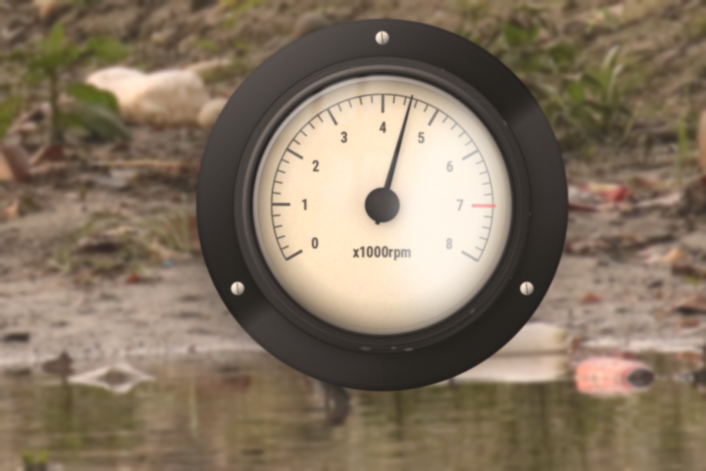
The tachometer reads {"value": 4500, "unit": "rpm"}
